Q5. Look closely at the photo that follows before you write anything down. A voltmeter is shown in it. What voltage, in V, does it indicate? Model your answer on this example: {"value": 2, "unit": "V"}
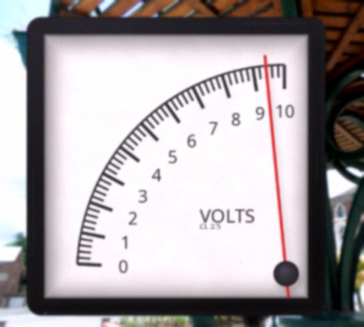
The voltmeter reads {"value": 9.4, "unit": "V"}
